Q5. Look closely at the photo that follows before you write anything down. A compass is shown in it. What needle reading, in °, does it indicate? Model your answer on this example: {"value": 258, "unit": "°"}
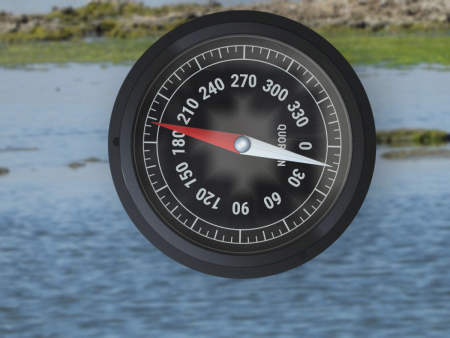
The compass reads {"value": 192.5, "unit": "°"}
